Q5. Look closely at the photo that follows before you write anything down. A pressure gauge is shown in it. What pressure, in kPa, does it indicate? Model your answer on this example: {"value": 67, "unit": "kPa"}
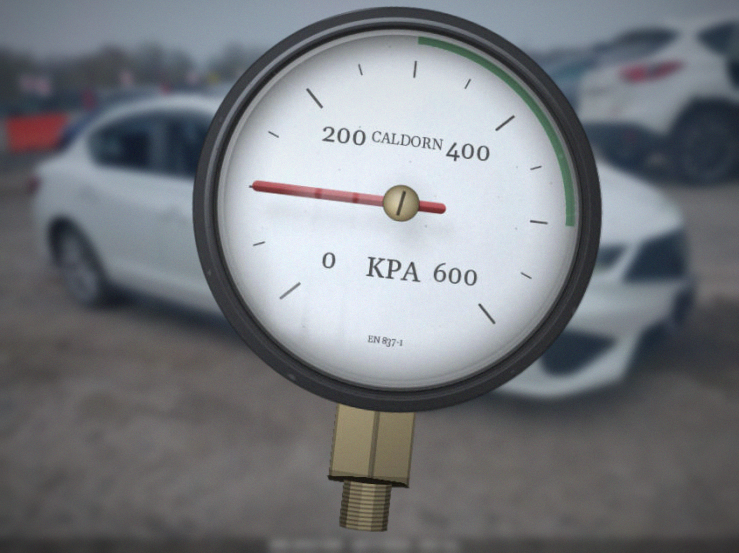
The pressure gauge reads {"value": 100, "unit": "kPa"}
